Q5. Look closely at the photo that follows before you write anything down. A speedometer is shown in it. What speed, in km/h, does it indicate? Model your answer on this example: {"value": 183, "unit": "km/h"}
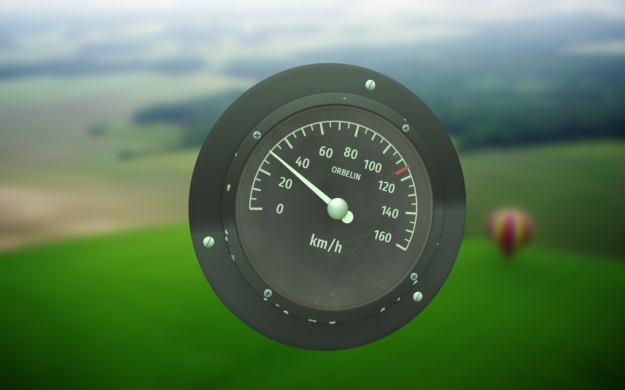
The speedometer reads {"value": 30, "unit": "km/h"}
